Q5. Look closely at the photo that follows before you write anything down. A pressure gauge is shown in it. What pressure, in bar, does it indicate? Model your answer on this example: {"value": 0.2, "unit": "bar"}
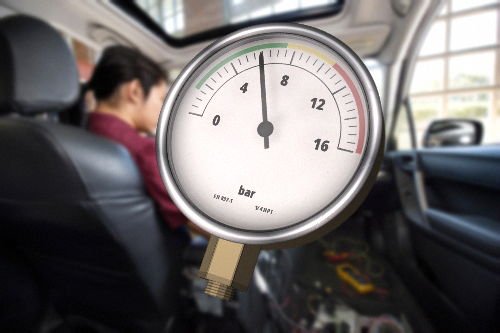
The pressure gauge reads {"value": 6, "unit": "bar"}
